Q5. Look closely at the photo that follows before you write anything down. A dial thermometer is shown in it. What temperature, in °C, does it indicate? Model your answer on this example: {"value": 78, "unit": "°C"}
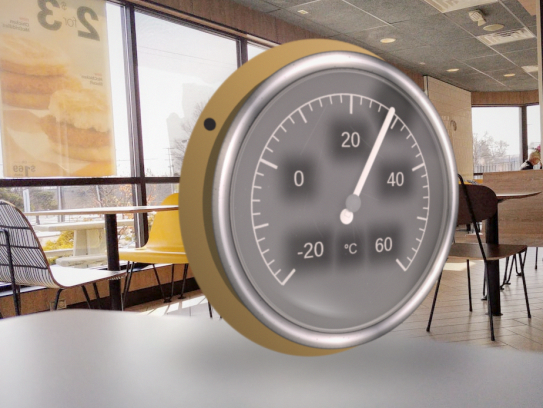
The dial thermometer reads {"value": 28, "unit": "°C"}
